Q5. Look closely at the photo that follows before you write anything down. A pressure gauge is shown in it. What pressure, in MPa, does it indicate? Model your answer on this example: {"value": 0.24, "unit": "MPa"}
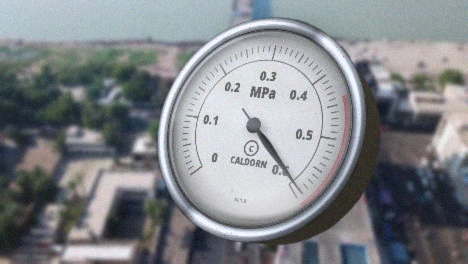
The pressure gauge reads {"value": 0.59, "unit": "MPa"}
